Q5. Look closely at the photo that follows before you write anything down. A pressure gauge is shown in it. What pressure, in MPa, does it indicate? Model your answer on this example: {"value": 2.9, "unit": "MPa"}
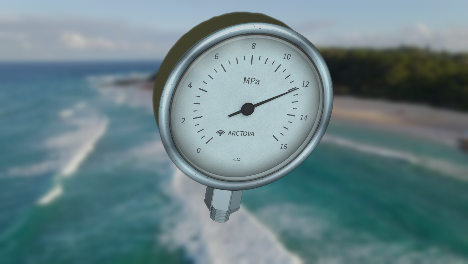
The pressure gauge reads {"value": 12, "unit": "MPa"}
